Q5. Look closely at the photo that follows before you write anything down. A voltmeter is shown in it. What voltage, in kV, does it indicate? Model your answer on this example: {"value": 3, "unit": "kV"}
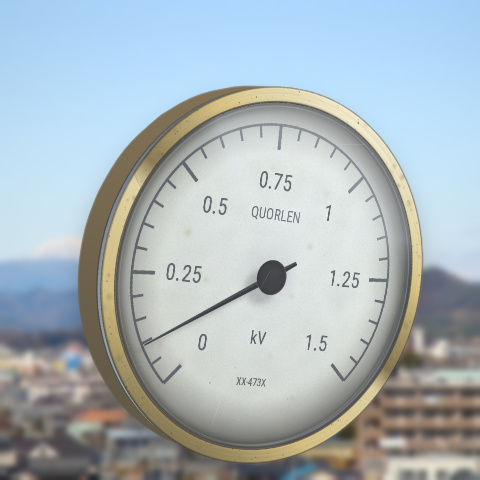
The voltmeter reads {"value": 0.1, "unit": "kV"}
